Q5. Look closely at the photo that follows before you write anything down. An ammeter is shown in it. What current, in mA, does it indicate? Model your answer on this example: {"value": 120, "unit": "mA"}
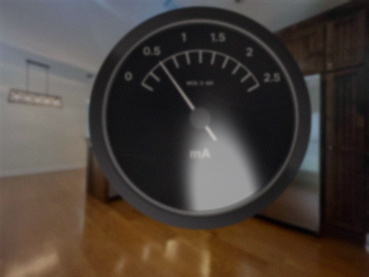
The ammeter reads {"value": 0.5, "unit": "mA"}
